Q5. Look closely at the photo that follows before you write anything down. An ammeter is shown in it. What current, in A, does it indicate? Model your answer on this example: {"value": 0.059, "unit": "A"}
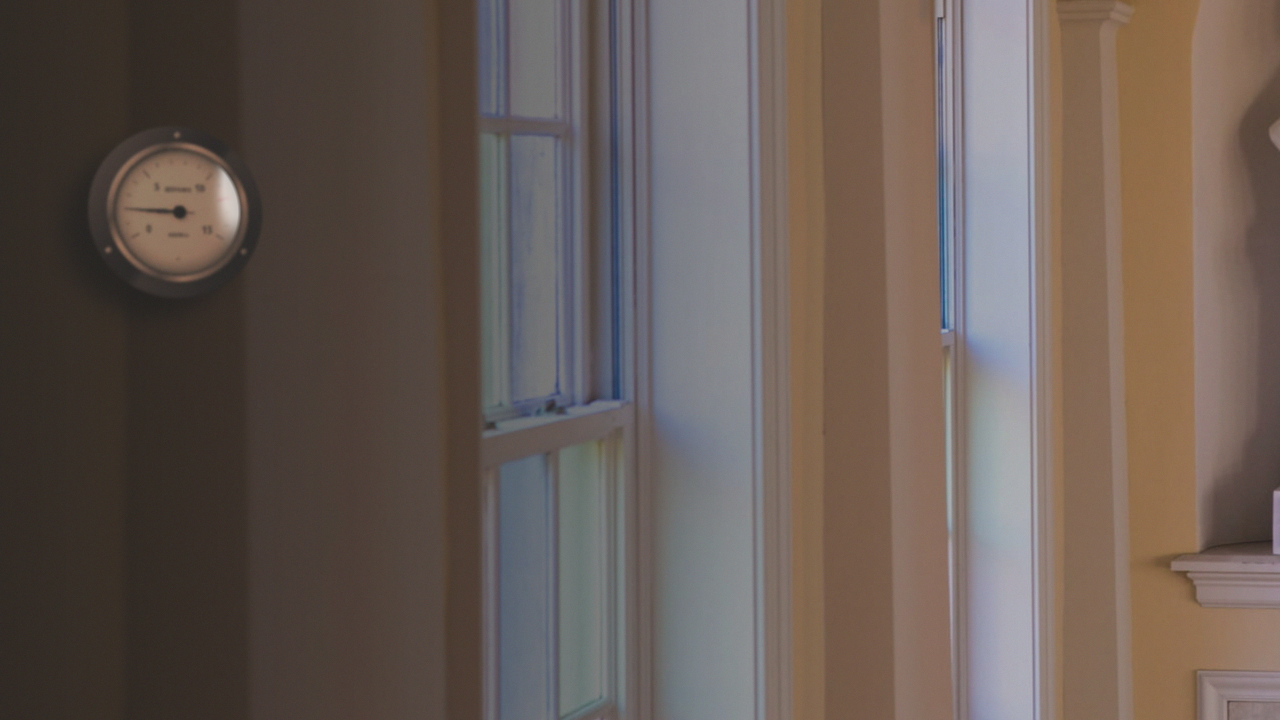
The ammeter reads {"value": 2, "unit": "A"}
